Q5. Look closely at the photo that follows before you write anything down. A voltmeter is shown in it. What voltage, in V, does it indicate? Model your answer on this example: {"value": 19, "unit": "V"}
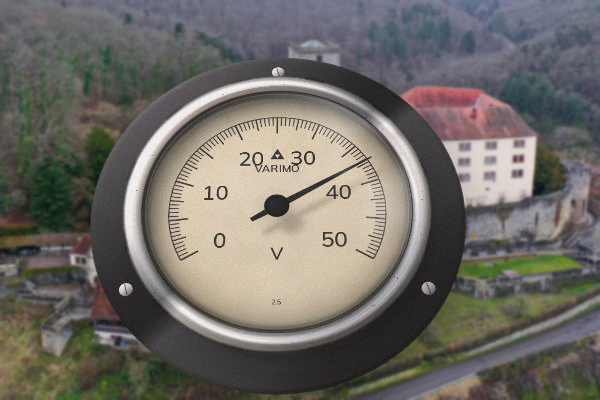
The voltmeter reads {"value": 37.5, "unit": "V"}
